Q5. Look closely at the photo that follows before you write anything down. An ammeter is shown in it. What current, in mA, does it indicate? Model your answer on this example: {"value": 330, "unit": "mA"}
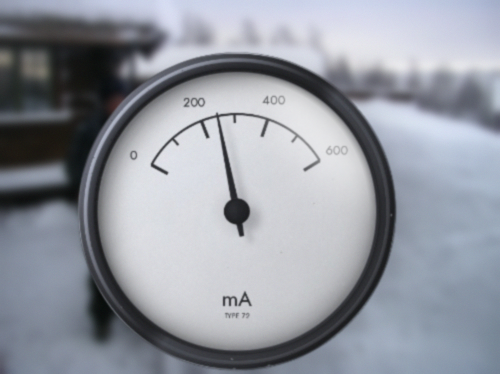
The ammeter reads {"value": 250, "unit": "mA"}
